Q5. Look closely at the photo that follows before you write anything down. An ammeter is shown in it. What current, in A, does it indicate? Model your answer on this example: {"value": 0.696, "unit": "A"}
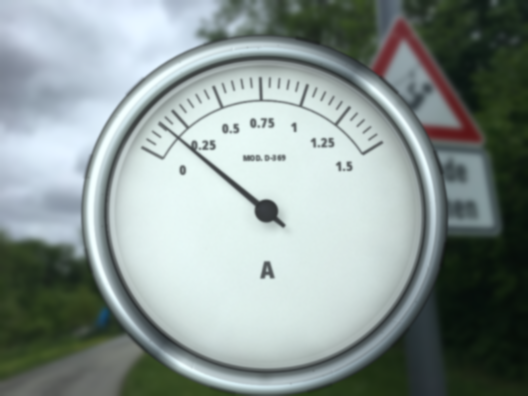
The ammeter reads {"value": 0.15, "unit": "A"}
